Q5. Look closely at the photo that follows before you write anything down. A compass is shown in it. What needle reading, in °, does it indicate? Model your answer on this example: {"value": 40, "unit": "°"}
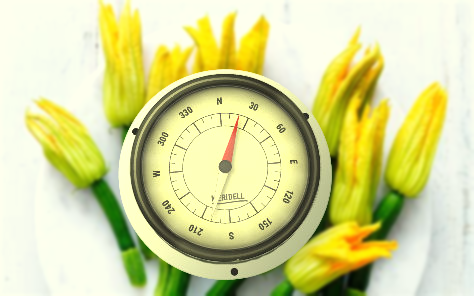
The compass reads {"value": 20, "unit": "°"}
